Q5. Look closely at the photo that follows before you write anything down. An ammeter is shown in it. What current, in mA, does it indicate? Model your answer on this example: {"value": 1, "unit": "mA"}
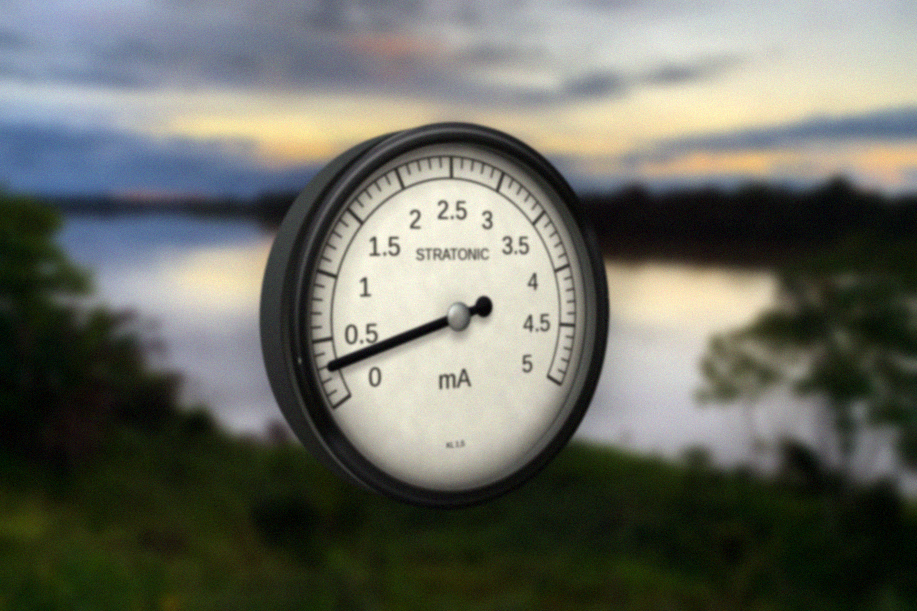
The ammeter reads {"value": 0.3, "unit": "mA"}
